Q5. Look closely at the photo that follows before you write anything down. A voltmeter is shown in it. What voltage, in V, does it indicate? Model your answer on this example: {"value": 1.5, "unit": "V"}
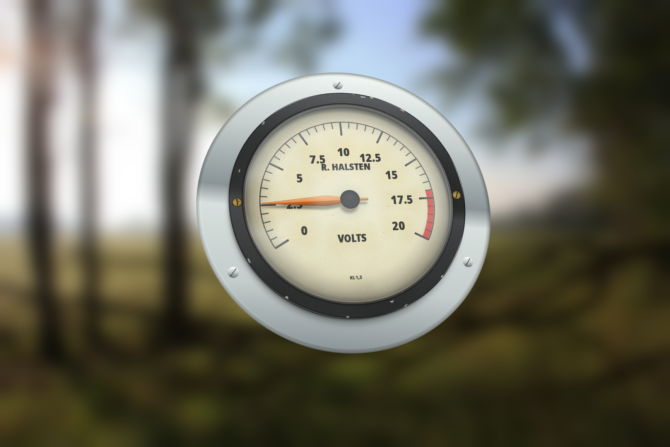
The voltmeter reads {"value": 2.5, "unit": "V"}
